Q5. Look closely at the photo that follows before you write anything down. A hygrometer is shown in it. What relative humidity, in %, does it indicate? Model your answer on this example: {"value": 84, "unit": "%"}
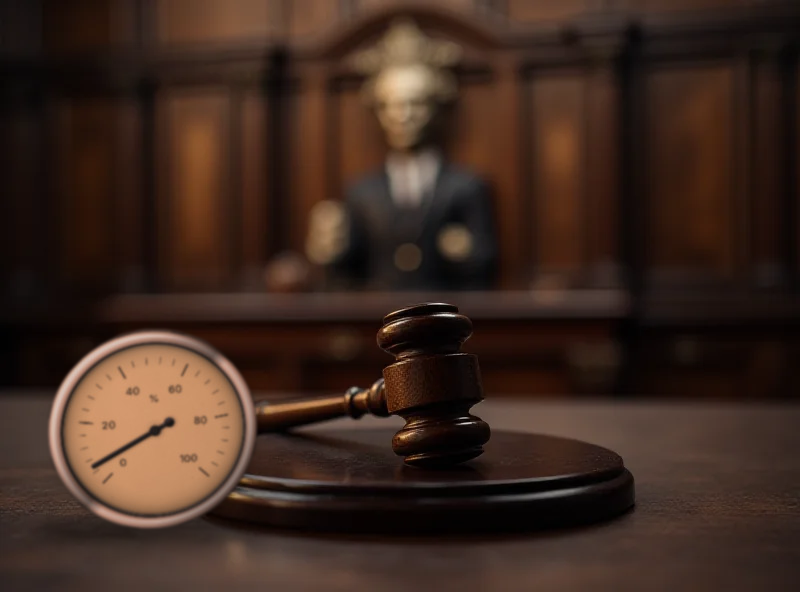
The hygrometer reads {"value": 6, "unit": "%"}
